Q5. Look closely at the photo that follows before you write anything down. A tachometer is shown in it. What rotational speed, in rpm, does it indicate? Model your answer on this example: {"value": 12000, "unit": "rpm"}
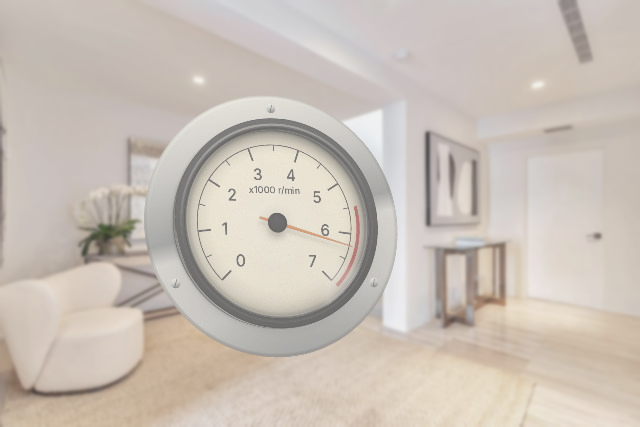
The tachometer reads {"value": 6250, "unit": "rpm"}
